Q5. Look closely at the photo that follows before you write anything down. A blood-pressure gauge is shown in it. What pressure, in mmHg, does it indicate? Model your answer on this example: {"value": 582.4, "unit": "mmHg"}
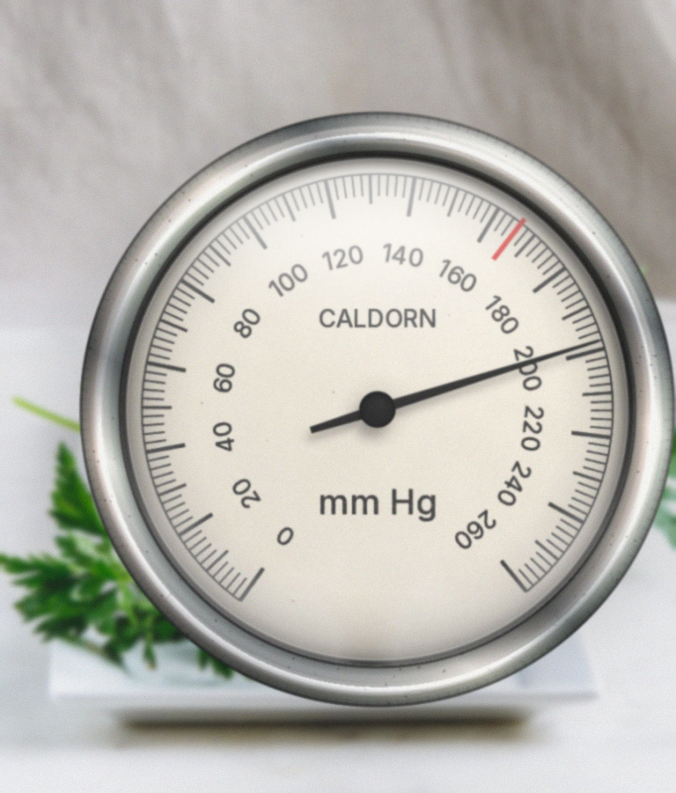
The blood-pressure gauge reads {"value": 198, "unit": "mmHg"}
